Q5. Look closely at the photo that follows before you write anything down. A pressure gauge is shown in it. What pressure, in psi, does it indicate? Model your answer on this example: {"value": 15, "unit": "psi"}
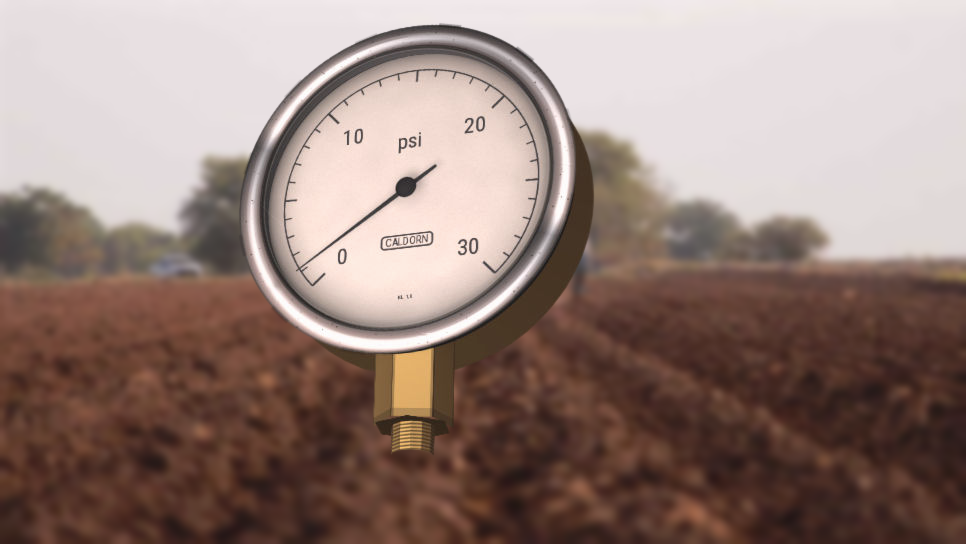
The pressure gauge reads {"value": 1, "unit": "psi"}
